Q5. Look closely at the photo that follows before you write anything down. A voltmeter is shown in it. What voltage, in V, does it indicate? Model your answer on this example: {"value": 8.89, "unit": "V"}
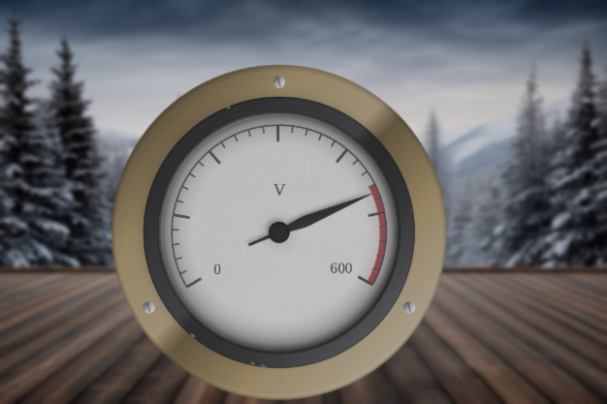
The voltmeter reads {"value": 470, "unit": "V"}
